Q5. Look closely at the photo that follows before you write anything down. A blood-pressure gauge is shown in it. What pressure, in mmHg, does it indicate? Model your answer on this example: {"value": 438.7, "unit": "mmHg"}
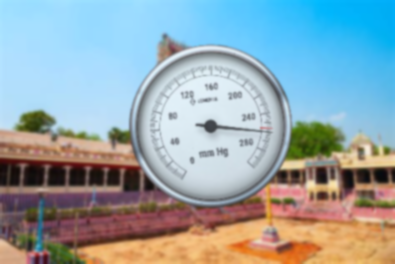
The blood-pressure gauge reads {"value": 260, "unit": "mmHg"}
